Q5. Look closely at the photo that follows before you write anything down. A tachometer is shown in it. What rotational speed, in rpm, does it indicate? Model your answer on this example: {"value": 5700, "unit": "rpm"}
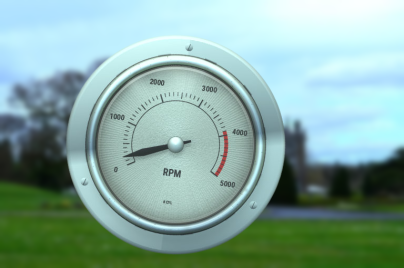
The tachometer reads {"value": 200, "unit": "rpm"}
